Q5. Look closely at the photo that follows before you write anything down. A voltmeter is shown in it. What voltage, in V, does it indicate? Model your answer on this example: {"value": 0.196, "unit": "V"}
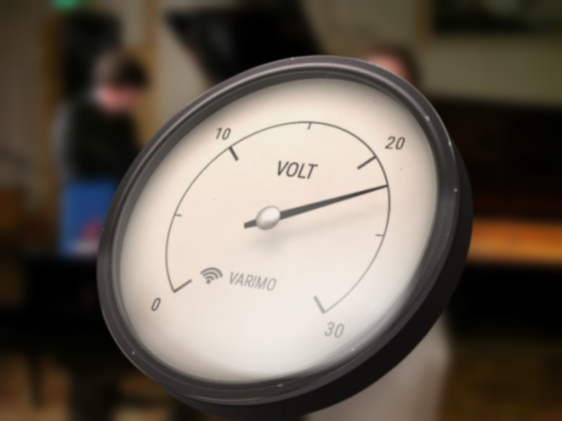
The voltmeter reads {"value": 22.5, "unit": "V"}
